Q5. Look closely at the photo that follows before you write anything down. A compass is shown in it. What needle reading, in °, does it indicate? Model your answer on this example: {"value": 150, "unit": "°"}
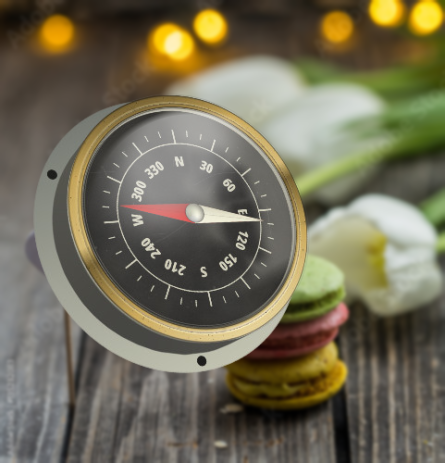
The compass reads {"value": 280, "unit": "°"}
